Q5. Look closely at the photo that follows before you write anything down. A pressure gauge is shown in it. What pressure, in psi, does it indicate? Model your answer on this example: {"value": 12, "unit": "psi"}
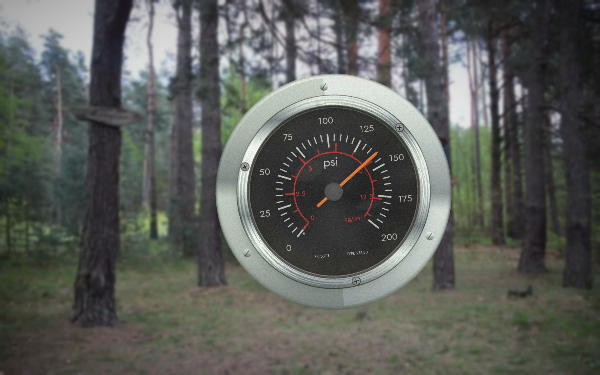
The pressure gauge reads {"value": 140, "unit": "psi"}
